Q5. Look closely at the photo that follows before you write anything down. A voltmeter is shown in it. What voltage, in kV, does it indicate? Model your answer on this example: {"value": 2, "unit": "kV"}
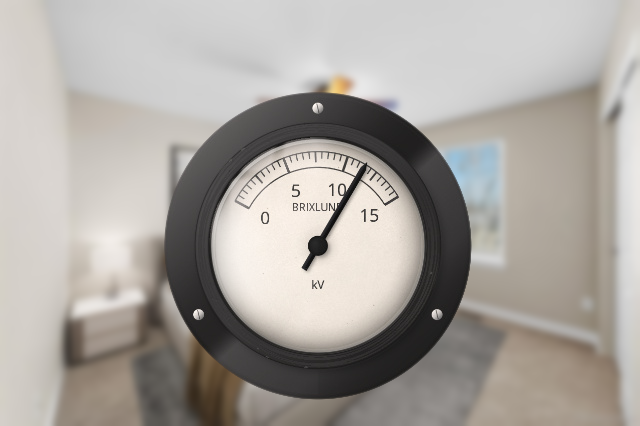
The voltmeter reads {"value": 11.5, "unit": "kV"}
